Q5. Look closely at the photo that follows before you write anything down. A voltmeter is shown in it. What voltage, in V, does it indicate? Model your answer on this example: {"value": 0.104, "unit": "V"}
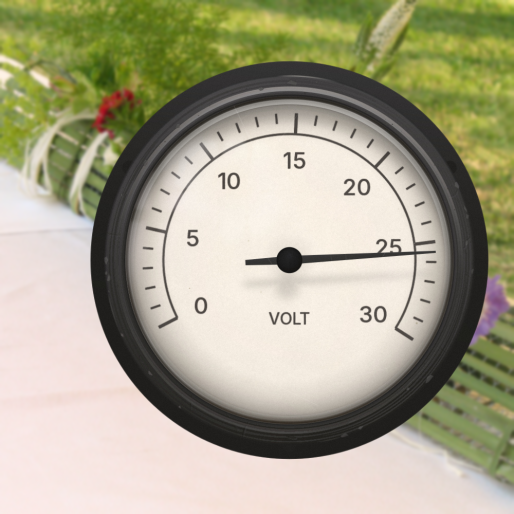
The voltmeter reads {"value": 25.5, "unit": "V"}
